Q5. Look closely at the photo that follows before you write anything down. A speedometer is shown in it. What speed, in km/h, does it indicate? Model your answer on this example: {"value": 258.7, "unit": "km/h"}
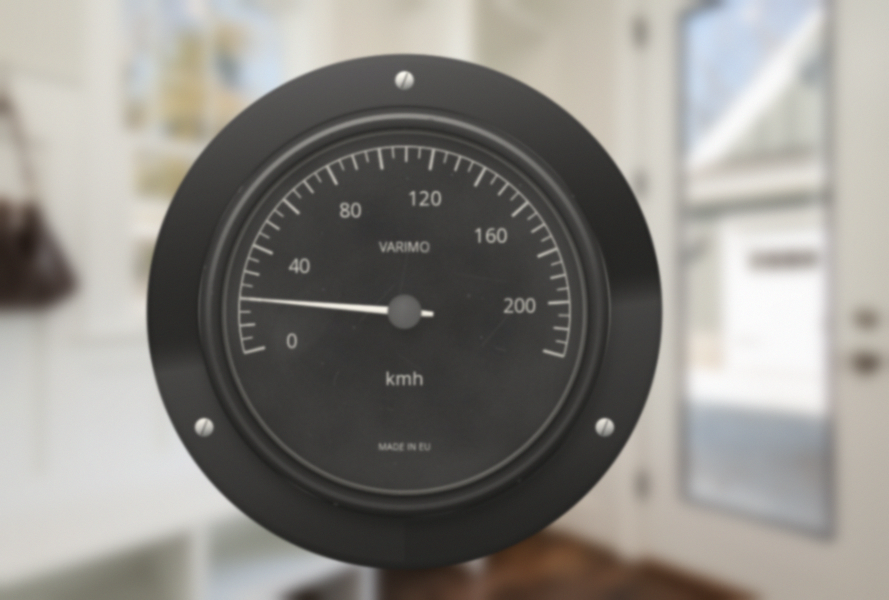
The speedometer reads {"value": 20, "unit": "km/h"}
